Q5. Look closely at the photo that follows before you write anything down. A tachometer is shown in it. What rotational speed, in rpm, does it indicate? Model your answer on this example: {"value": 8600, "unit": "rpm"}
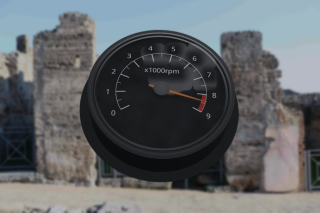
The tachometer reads {"value": 8500, "unit": "rpm"}
